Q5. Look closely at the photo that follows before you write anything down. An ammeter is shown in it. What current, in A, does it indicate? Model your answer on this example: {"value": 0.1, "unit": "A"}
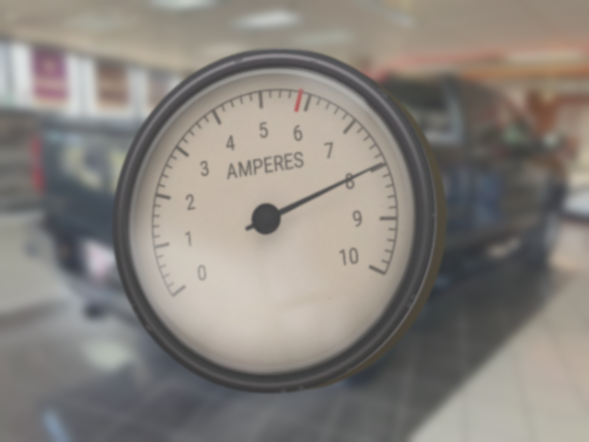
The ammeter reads {"value": 8, "unit": "A"}
